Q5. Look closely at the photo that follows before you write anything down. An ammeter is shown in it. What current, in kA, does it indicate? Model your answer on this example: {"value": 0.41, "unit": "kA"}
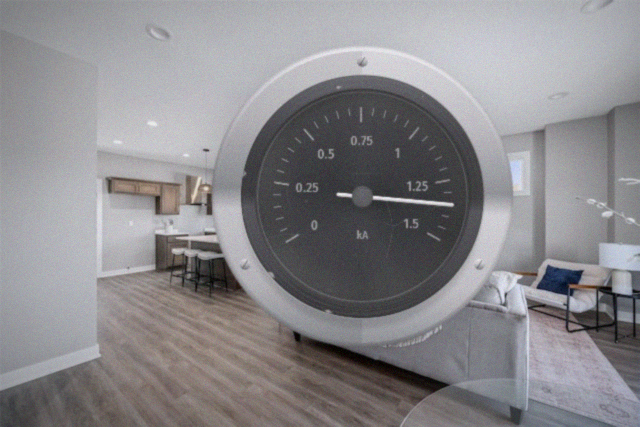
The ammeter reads {"value": 1.35, "unit": "kA"}
